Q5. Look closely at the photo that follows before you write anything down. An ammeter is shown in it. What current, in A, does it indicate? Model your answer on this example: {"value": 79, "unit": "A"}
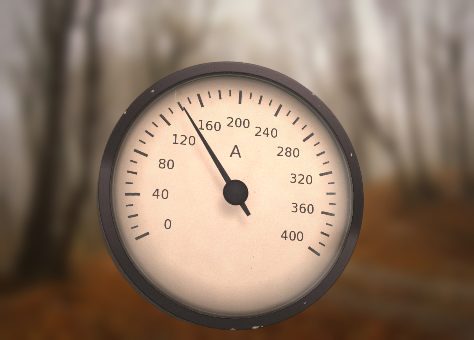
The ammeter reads {"value": 140, "unit": "A"}
